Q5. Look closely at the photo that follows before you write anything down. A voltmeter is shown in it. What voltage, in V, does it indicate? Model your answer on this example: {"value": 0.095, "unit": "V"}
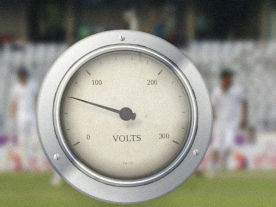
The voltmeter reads {"value": 60, "unit": "V"}
